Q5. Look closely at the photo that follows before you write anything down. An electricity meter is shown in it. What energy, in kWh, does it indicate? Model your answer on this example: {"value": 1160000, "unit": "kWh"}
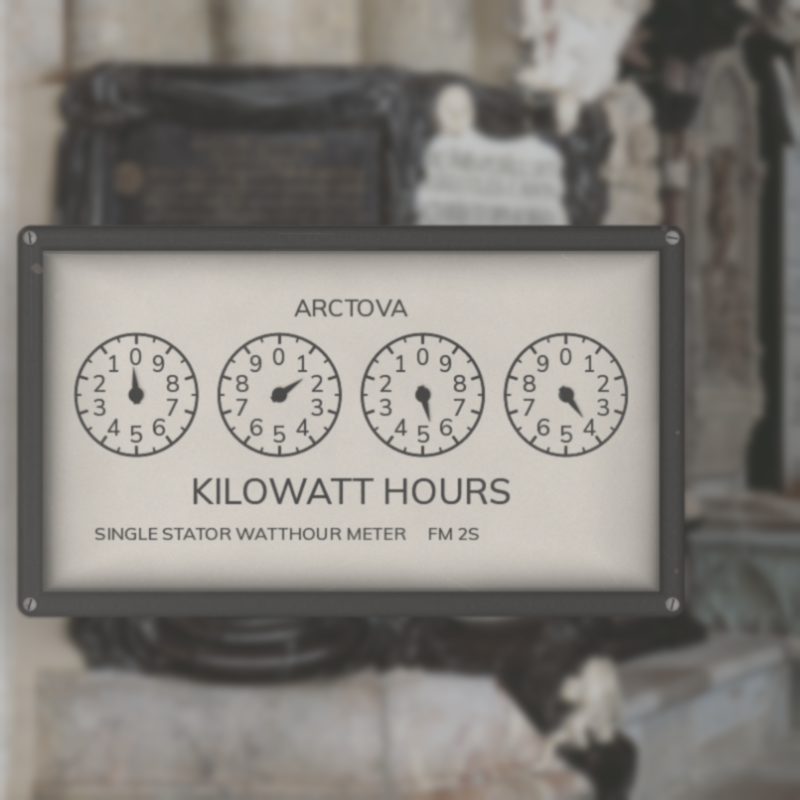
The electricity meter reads {"value": 154, "unit": "kWh"}
